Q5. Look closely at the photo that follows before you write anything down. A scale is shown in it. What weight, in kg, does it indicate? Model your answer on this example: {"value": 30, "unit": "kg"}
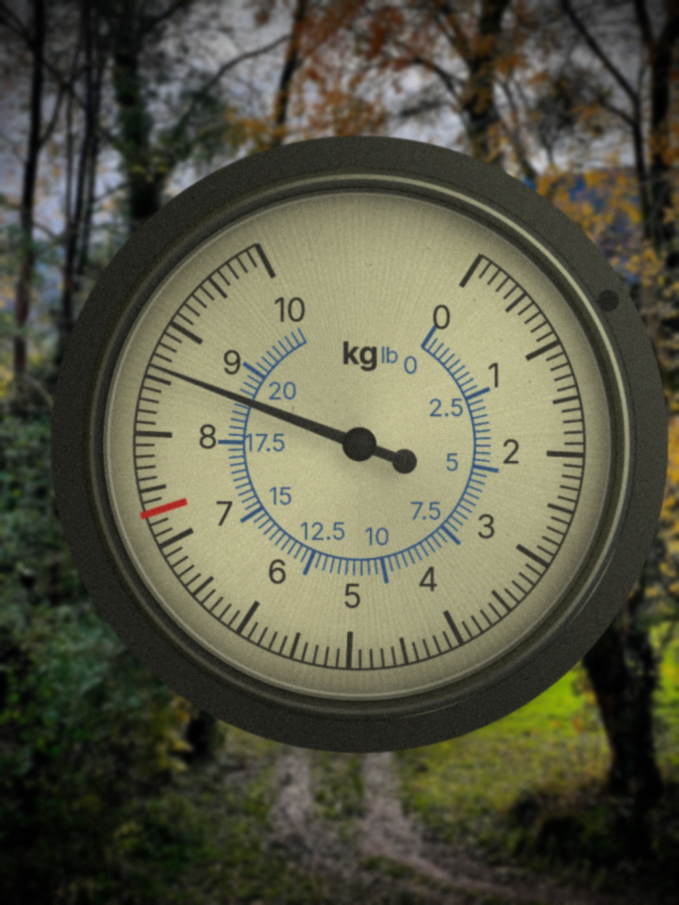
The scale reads {"value": 8.6, "unit": "kg"}
